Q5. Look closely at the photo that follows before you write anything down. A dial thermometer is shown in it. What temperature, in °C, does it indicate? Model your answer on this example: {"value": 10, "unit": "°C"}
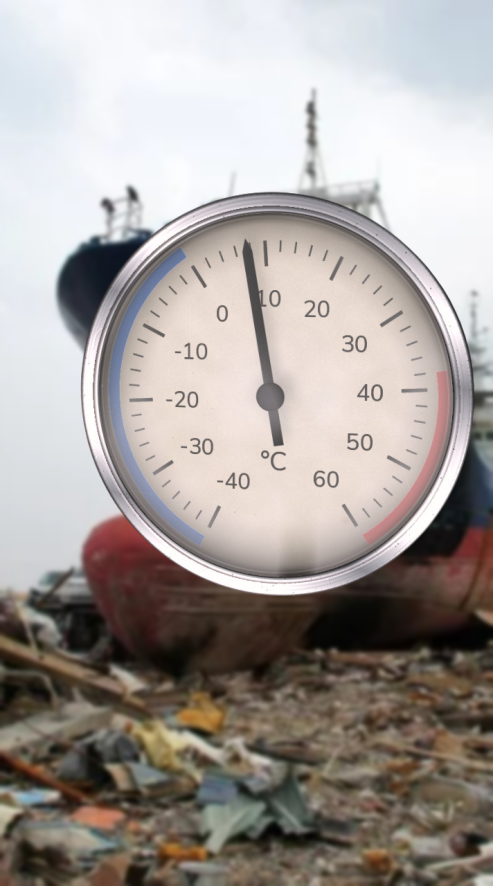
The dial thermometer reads {"value": 8, "unit": "°C"}
